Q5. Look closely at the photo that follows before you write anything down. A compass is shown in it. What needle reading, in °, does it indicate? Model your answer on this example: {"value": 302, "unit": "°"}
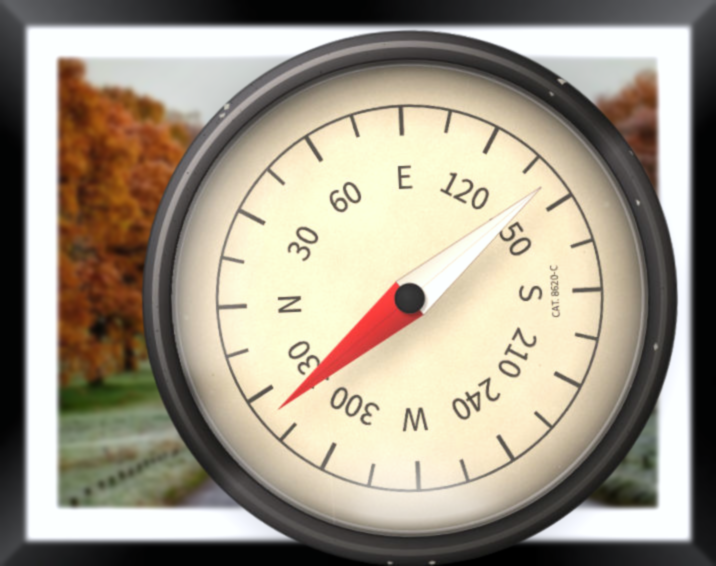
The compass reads {"value": 322.5, "unit": "°"}
